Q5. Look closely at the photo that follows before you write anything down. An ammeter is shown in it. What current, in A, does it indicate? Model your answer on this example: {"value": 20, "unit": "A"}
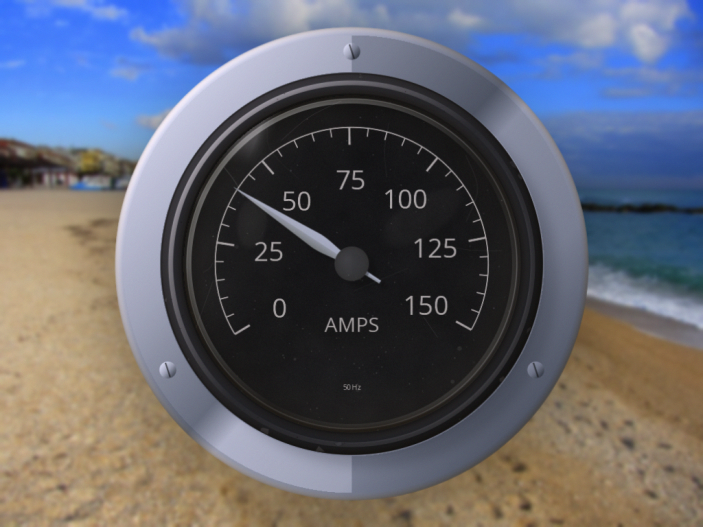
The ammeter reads {"value": 40, "unit": "A"}
